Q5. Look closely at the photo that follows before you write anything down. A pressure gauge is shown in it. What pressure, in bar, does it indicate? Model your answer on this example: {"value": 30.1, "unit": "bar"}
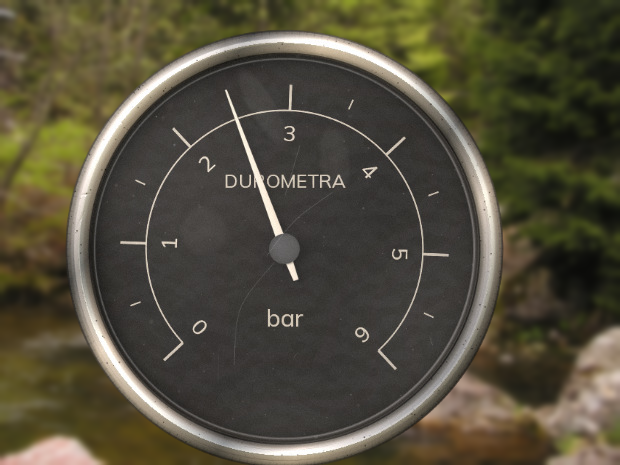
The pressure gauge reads {"value": 2.5, "unit": "bar"}
